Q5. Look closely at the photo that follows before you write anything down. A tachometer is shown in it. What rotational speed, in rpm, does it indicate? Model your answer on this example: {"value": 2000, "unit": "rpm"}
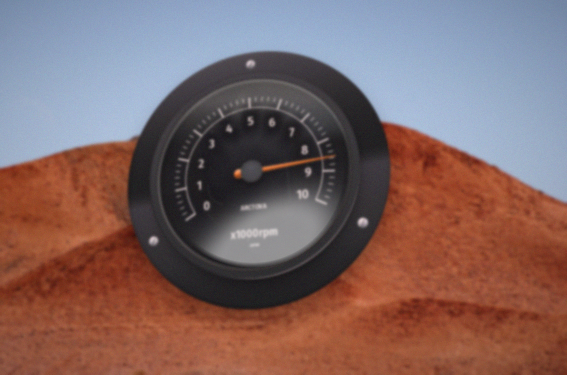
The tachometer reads {"value": 8600, "unit": "rpm"}
